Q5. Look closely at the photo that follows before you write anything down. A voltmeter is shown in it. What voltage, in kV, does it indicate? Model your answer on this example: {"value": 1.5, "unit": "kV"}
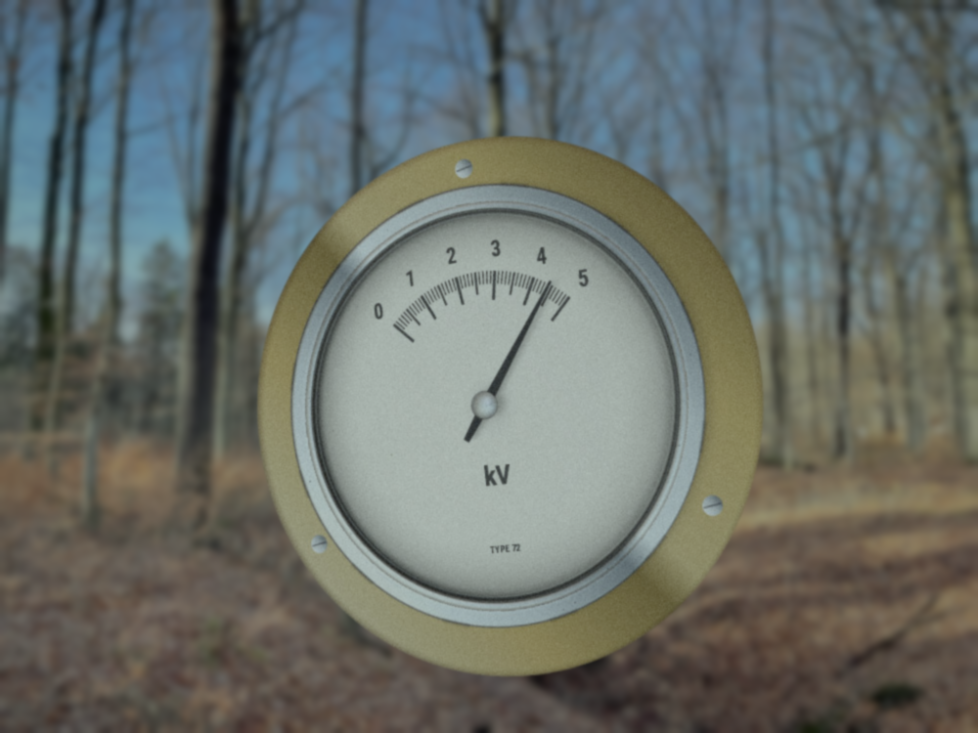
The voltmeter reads {"value": 4.5, "unit": "kV"}
